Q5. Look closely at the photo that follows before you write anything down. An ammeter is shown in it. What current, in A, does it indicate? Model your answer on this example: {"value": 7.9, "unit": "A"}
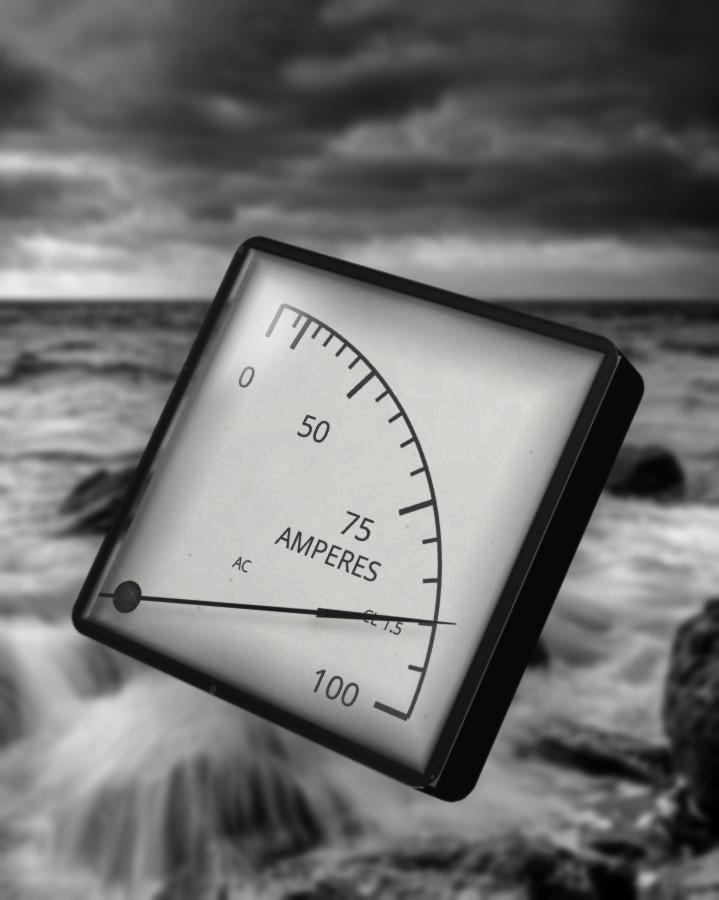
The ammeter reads {"value": 90, "unit": "A"}
